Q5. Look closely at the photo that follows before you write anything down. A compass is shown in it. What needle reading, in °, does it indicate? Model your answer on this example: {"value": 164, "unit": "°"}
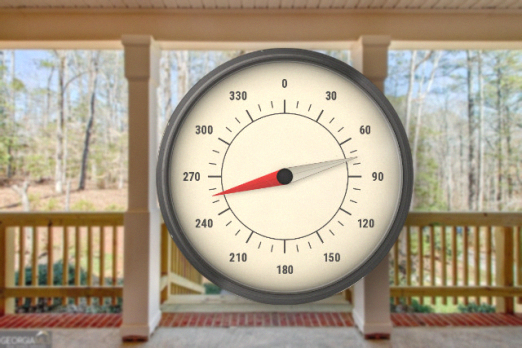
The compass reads {"value": 255, "unit": "°"}
